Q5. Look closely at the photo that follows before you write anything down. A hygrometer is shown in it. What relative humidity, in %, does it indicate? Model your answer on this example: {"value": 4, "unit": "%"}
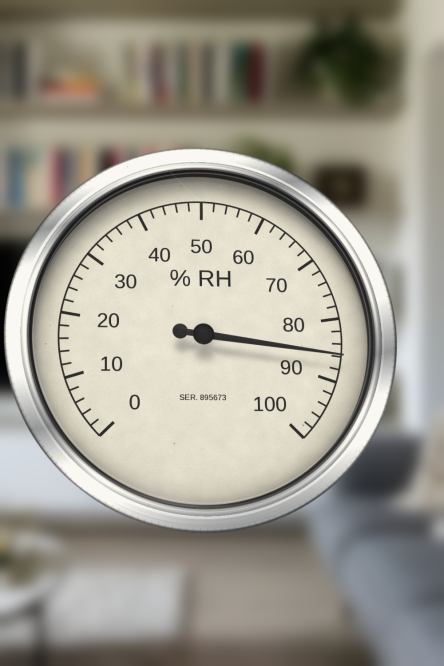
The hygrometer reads {"value": 86, "unit": "%"}
